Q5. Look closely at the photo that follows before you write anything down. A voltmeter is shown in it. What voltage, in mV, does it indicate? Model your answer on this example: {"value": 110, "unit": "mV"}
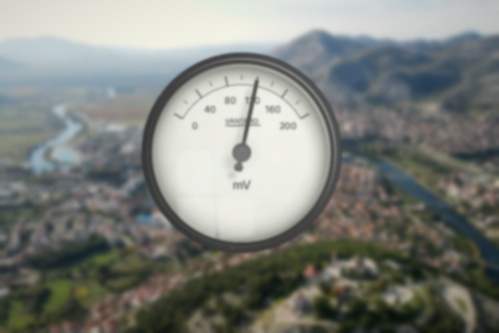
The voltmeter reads {"value": 120, "unit": "mV"}
